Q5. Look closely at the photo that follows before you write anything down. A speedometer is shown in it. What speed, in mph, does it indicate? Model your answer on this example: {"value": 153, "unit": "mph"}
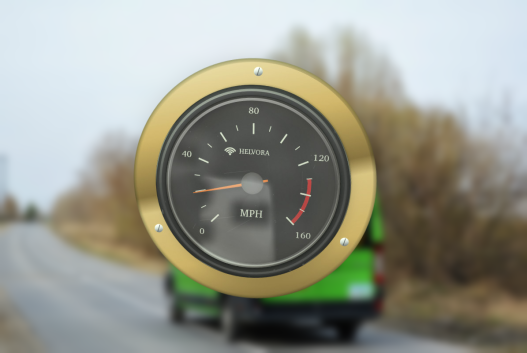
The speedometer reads {"value": 20, "unit": "mph"}
